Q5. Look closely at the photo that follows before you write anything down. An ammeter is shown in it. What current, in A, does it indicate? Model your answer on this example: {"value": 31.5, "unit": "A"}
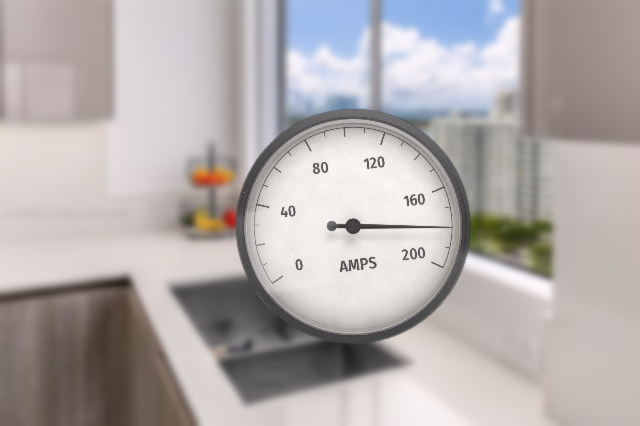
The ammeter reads {"value": 180, "unit": "A"}
